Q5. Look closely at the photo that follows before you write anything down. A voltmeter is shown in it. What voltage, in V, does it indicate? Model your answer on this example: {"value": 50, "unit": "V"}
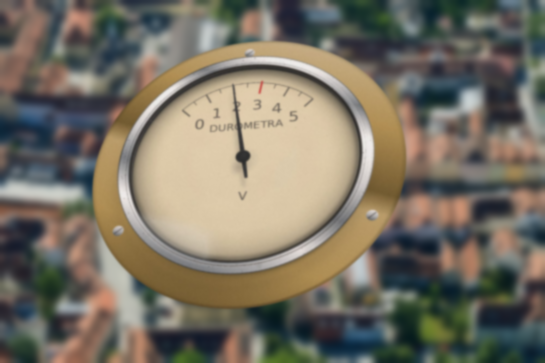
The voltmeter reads {"value": 2, "unit": "V"}
